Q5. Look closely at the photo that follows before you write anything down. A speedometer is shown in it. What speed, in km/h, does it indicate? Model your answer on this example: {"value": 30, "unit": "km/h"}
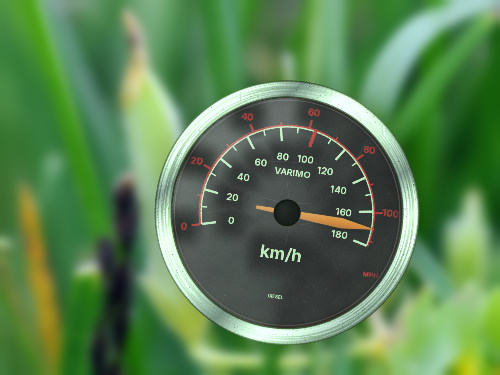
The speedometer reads {"value": 170, "unit": "km/h"}
